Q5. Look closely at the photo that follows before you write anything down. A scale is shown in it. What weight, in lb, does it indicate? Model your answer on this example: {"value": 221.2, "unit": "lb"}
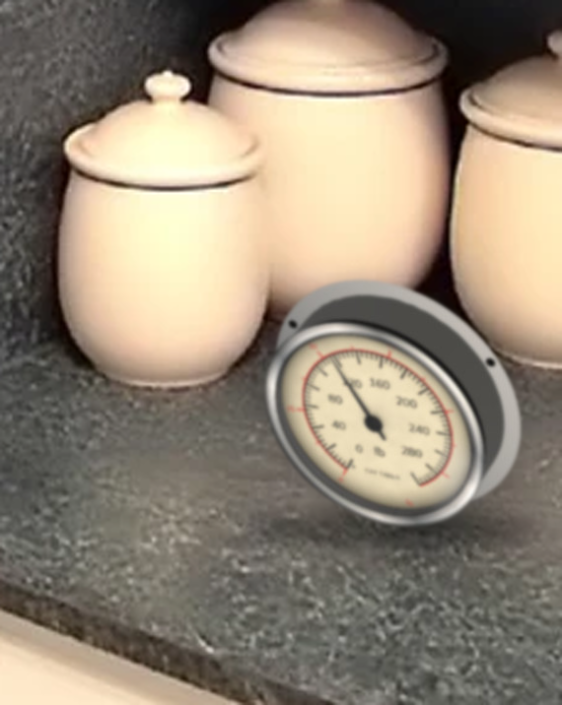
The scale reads {"value": 120, "unit": "lb"}
